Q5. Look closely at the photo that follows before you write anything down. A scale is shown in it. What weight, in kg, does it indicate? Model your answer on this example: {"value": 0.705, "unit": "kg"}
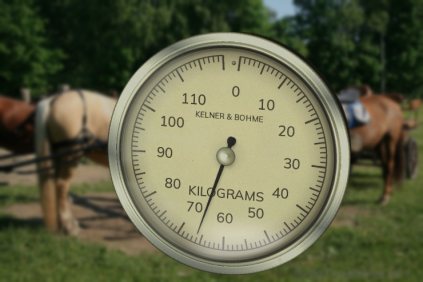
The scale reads {"value": 66, "unit": "kg"}
